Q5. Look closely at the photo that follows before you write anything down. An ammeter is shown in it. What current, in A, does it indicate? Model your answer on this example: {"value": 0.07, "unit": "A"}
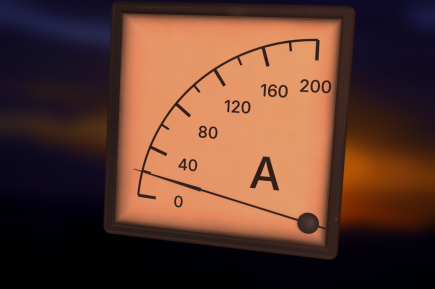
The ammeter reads {"value": 20, "unit": "A"}
